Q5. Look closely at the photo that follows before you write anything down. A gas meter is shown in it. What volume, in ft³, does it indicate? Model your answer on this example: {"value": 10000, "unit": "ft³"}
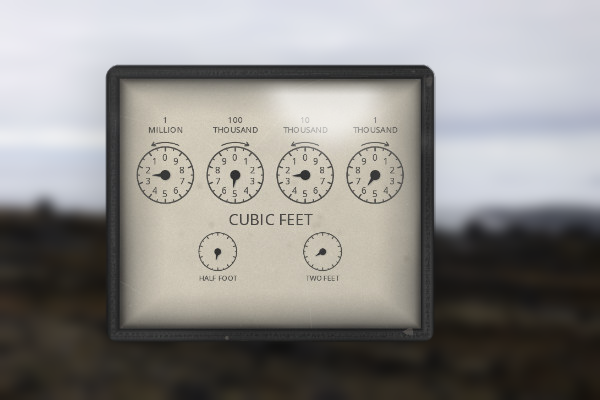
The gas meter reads {"value": 252600, "unit": "ft³"}
